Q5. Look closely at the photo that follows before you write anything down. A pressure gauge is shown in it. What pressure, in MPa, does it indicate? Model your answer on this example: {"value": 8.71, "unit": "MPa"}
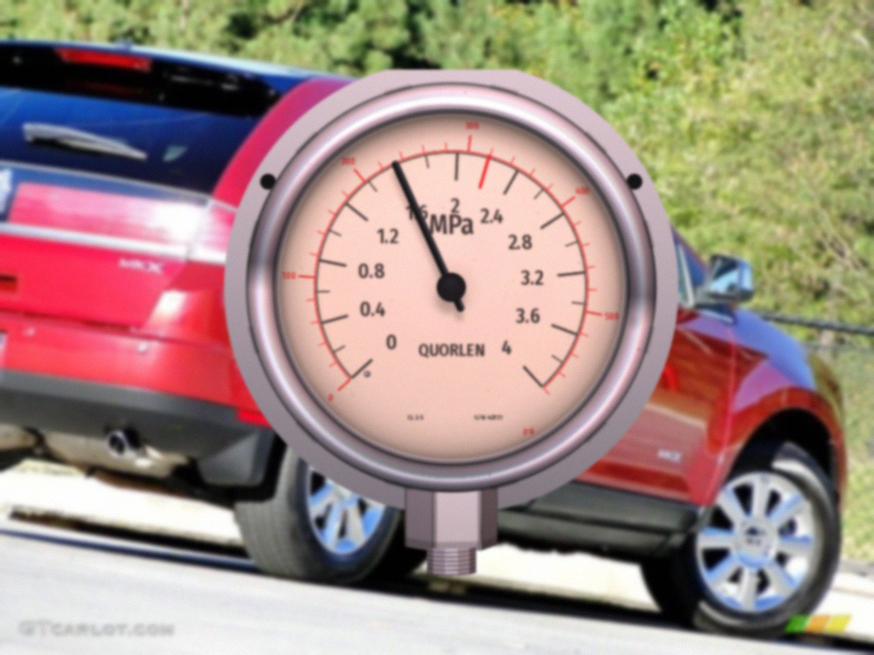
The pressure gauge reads {"value": 1.6, "unit": "MPa"}
